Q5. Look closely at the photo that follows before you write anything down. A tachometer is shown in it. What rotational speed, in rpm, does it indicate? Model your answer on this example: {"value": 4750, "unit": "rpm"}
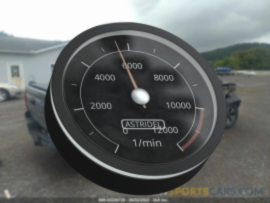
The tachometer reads {"value": 5500, "unit": "rpm"}
